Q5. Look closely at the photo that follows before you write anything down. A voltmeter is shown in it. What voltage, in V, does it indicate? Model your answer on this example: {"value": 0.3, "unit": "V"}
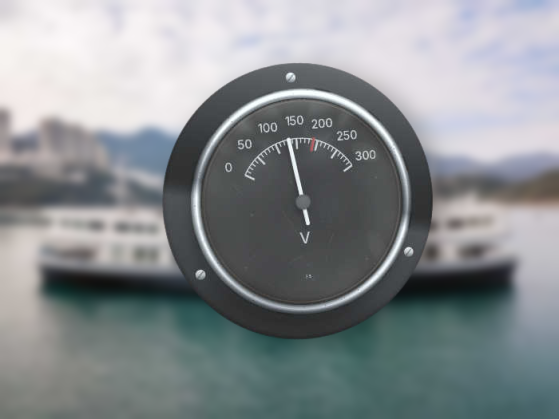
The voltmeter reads {"value": 130, "unit": "V"}
